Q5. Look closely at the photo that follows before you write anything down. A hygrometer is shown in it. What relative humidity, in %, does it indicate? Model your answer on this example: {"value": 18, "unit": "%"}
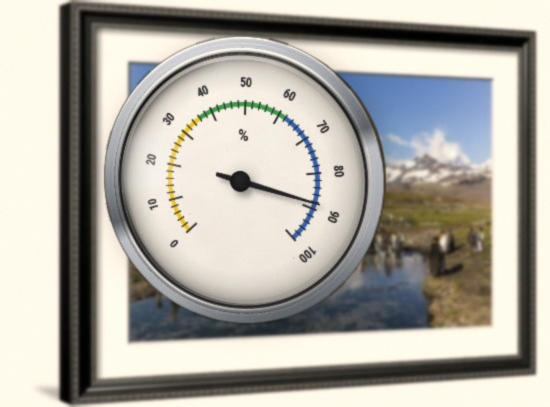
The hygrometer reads {"value": 88, "unit": "%"}
